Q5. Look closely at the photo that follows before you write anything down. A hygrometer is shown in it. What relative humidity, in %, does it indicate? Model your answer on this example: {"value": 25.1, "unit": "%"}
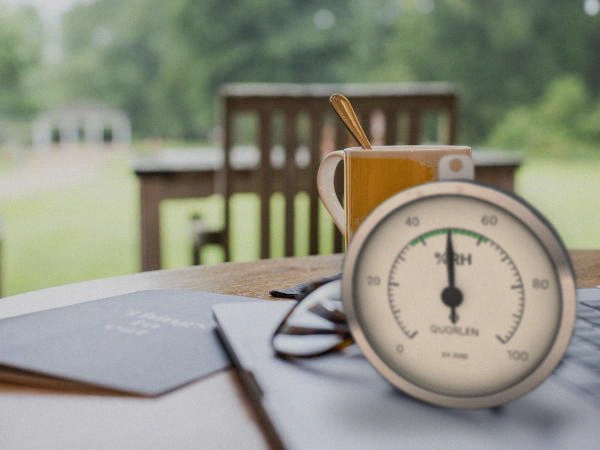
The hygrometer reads {"value": 50, "unit": "%"}
